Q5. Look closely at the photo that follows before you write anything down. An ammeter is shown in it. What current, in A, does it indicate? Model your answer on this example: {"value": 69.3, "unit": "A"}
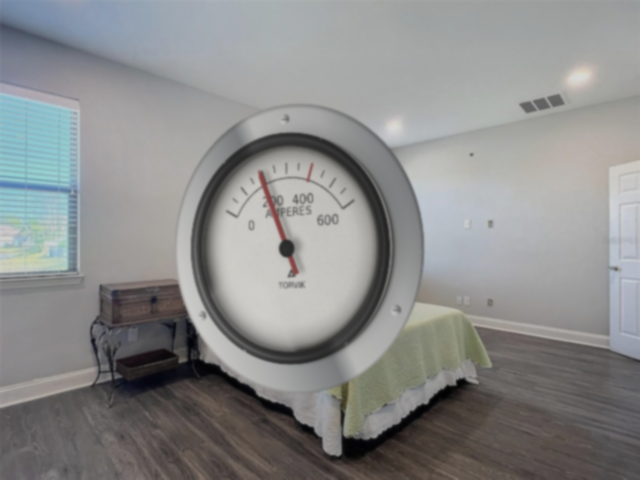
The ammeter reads {"value": 200, "unit": "A"}
